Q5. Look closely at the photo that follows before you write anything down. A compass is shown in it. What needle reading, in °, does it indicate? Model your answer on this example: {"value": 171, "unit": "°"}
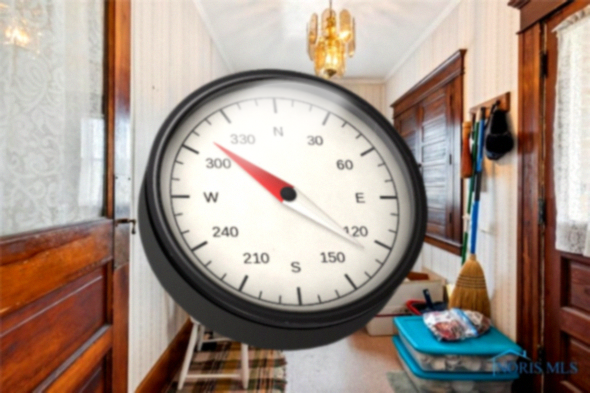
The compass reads {"value": 310, "unit": "°"}
